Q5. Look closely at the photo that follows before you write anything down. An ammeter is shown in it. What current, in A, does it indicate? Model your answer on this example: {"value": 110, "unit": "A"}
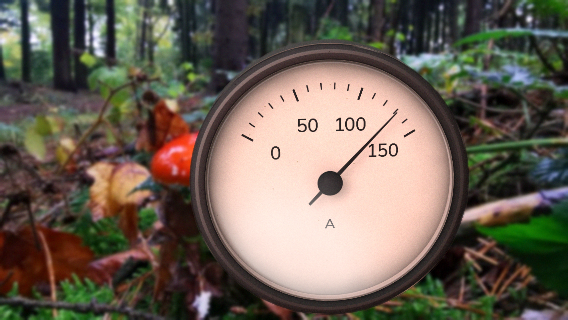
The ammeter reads {"value": 130, "unit": "A"}
